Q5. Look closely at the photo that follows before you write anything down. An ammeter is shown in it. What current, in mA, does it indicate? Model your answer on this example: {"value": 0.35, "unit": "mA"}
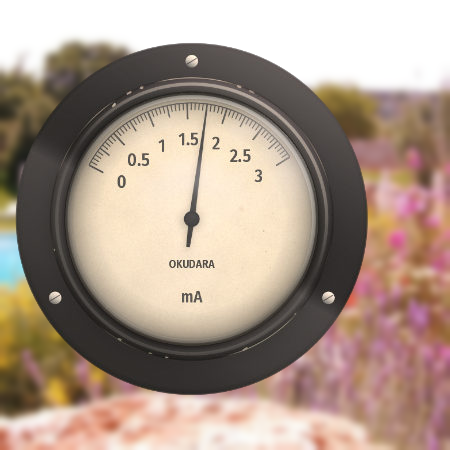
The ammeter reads {"value": 1.75, "unit": "mA"}
